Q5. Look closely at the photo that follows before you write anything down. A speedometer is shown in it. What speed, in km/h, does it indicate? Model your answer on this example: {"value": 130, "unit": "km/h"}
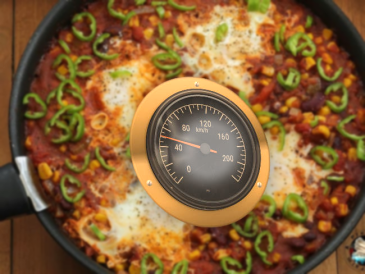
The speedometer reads {"value": 50, "unit": "km/h"}
